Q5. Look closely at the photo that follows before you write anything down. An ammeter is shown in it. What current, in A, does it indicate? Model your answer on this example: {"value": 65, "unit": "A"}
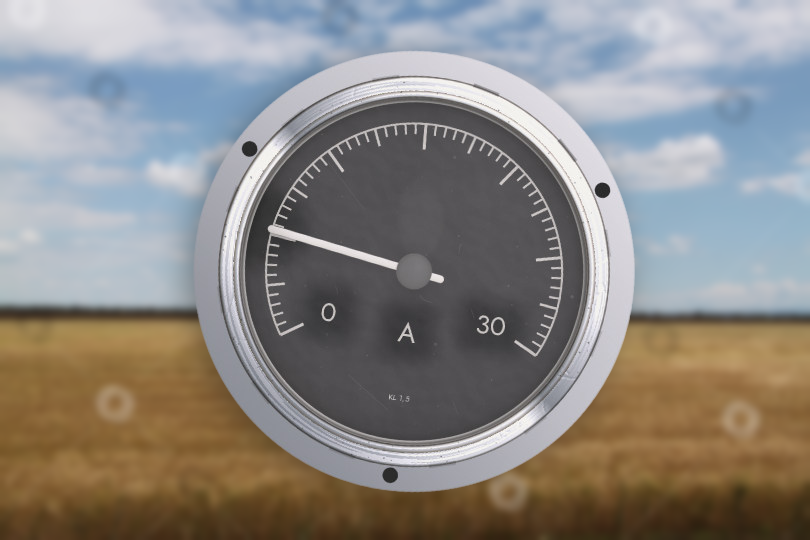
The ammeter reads {"value": 5.25, "unit": "A"}
